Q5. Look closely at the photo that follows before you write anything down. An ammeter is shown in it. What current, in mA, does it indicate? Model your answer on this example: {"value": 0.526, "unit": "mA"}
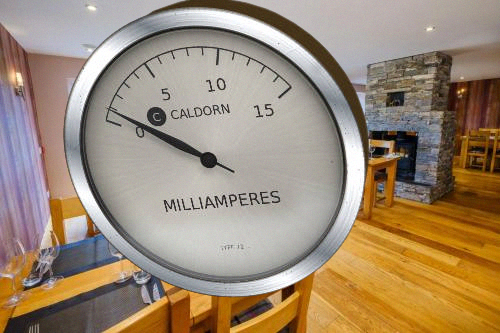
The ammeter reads {"value": 1, "unit": "mA"}
